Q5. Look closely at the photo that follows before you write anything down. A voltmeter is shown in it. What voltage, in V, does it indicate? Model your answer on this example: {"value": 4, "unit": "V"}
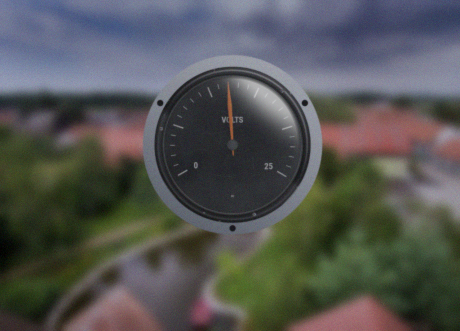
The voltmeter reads {"value": 12, "unit": "V"}
